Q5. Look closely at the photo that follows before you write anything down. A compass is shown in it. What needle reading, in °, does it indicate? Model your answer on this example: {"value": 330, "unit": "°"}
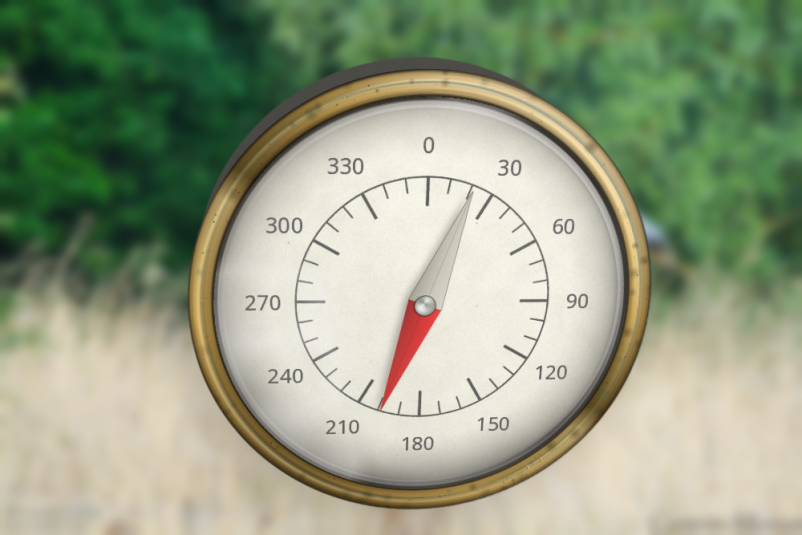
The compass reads {"value": 200, "unit": "°"}
